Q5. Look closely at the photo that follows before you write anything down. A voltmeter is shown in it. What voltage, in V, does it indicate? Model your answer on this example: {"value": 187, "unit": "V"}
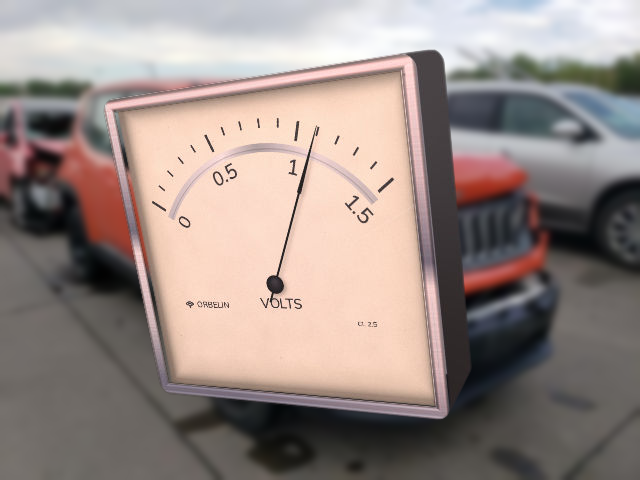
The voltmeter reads {"value": 1.1, "unit": "V"}
